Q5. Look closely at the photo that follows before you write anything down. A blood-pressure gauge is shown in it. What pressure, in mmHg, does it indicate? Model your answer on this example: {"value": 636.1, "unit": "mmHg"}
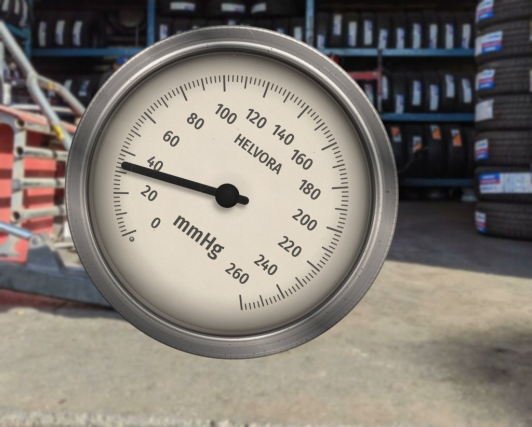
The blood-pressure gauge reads {"value": 34, "unit": "mmHg"}
